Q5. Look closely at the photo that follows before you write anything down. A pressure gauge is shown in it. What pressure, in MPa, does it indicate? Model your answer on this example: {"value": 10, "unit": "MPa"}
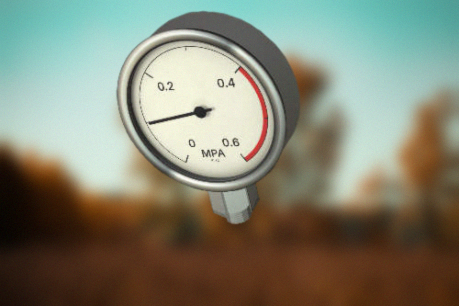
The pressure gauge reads {"value": 0.1, "unit": "MPa"}
